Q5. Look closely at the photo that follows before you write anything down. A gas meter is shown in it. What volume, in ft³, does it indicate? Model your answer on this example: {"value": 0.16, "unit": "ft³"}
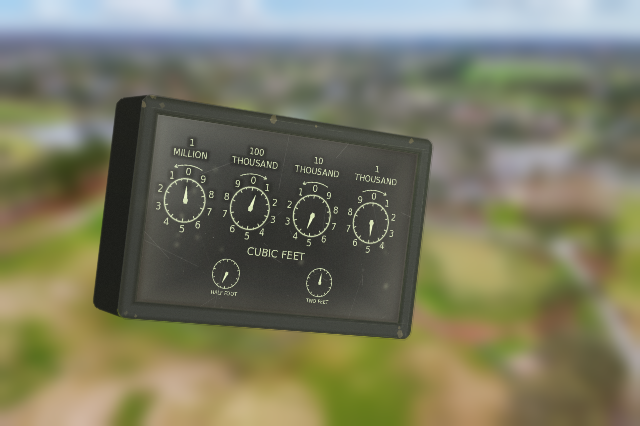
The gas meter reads {"value": 4500, "unit": "ft³"}
